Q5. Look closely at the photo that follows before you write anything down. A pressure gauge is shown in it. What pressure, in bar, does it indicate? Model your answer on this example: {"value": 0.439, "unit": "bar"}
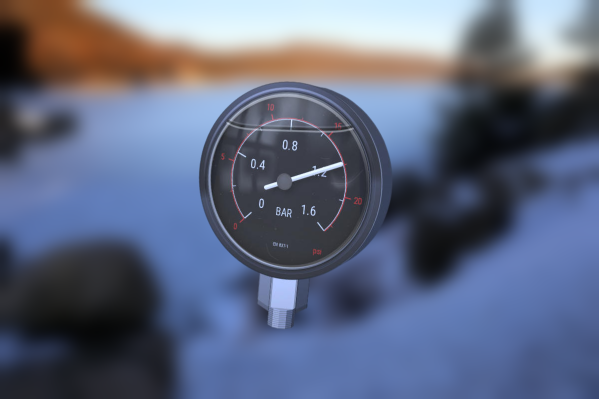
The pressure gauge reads {"value": 1.2, "unit": "bar"}
